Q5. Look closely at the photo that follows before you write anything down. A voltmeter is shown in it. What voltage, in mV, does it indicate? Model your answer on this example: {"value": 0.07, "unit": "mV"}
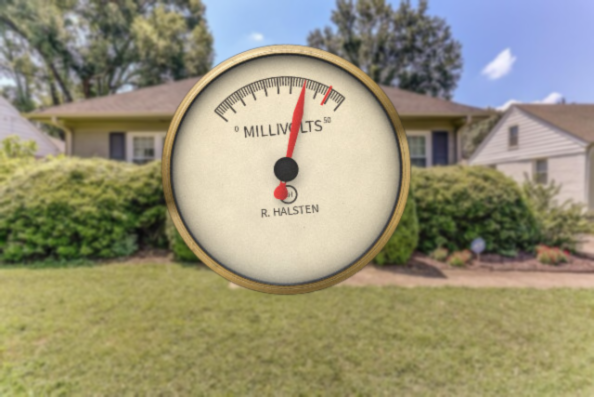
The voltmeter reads {"value": 35, "unit": "mV"}
